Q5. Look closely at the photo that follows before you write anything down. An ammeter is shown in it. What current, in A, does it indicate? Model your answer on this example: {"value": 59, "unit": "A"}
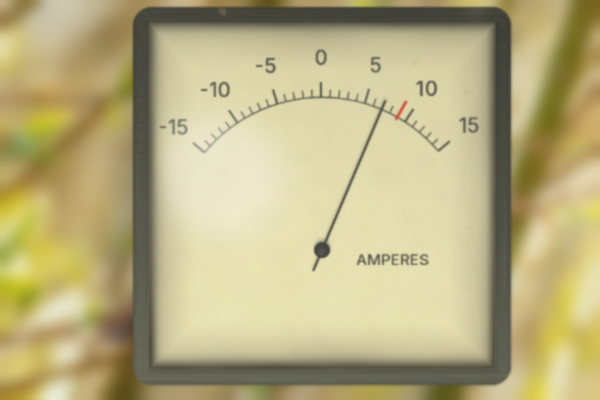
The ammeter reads {"value": 7, "unit": "A"}
